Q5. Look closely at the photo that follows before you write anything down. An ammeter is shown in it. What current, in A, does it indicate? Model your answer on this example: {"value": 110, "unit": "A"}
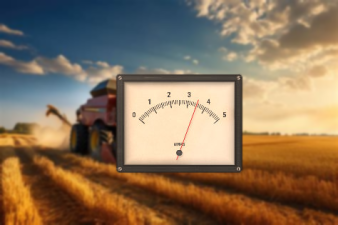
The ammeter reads {"value": 3.5, "unit": "A"}
